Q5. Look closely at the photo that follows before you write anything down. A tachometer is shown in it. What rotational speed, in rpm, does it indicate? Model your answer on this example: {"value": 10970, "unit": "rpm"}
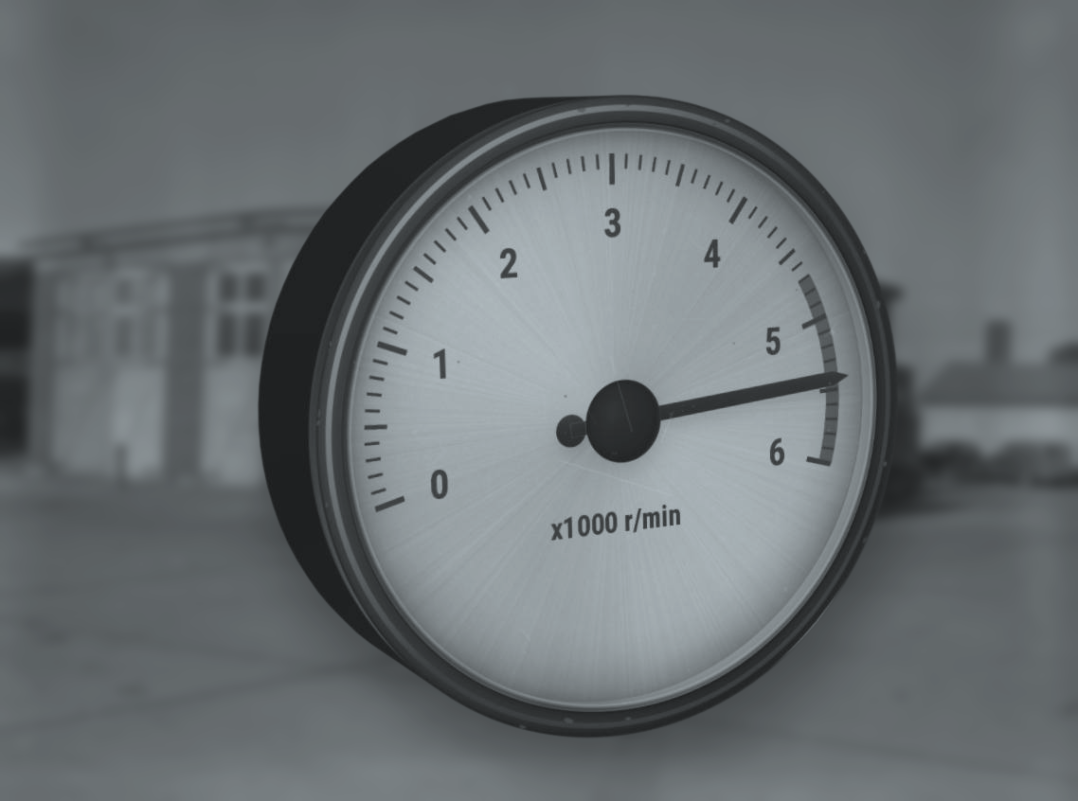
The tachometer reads {"value": 5400, "unit": "rpm"}
